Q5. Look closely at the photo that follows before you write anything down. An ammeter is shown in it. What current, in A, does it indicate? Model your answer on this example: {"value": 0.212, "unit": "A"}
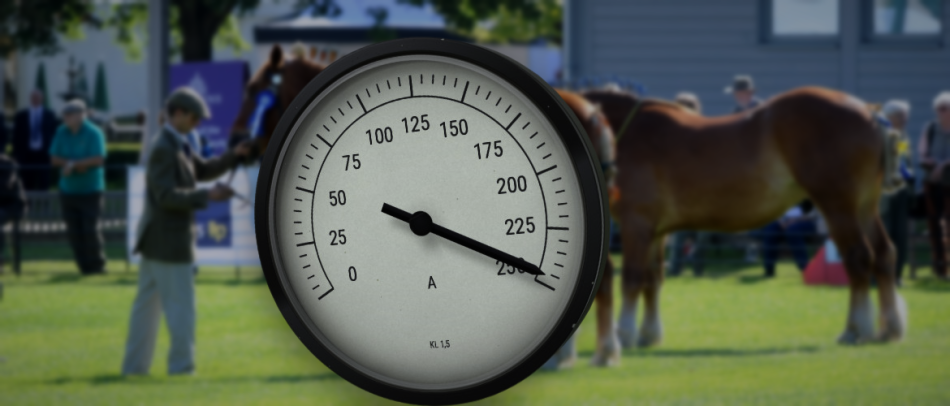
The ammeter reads {"value": 245, "unit": "A"}
